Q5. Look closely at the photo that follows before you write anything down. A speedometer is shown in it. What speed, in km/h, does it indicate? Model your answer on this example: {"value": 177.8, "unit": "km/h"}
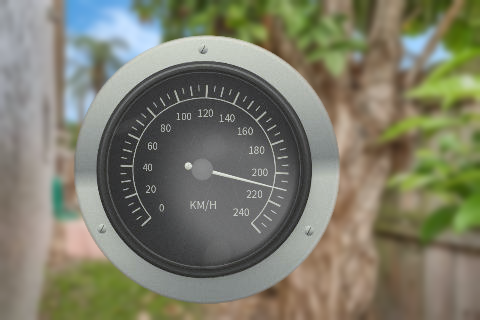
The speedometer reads {"value": 210, "unit": "km/h"}
